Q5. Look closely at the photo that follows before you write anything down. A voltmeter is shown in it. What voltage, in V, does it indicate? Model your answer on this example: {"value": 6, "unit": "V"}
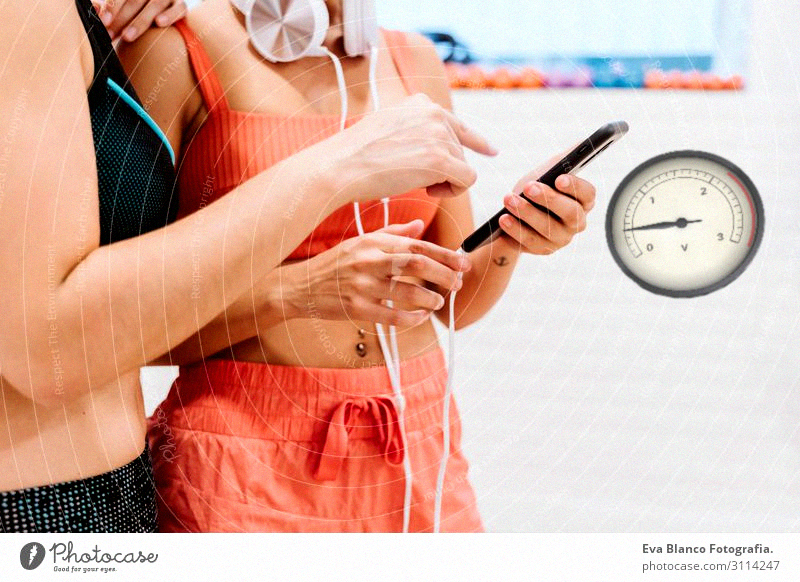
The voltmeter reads {"value": 0.4, "unit": "V"}
